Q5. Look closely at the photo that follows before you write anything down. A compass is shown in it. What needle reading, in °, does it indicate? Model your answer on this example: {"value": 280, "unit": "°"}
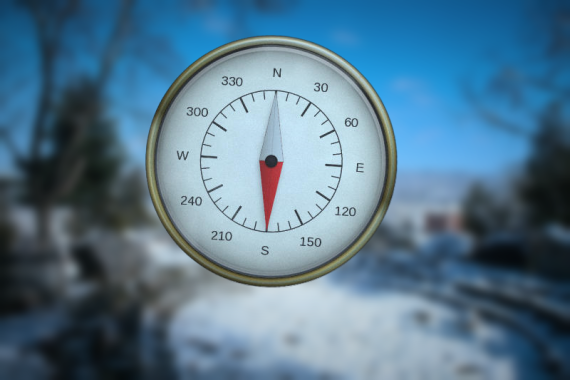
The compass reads {"value": 180, "unit": "°"}
